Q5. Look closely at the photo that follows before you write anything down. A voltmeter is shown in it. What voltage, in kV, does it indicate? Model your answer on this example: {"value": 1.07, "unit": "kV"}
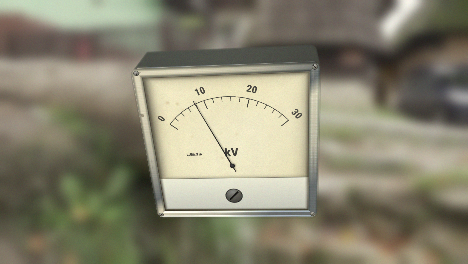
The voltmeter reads {"value": 8, "unit": "kV"}
